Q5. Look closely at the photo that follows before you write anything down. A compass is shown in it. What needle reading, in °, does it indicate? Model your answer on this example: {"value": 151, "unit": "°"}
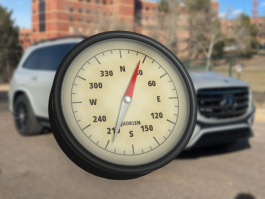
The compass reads {"value": 25, "unit": "°"}
